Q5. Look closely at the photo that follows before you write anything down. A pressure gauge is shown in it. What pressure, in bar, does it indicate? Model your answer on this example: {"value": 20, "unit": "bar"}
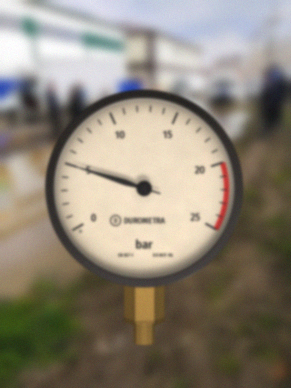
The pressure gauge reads {"value": 5, "unit": "bar"}
